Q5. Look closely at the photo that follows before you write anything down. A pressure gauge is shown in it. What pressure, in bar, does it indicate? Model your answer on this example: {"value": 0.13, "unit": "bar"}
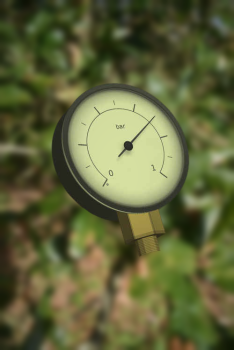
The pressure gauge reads {"value": 0.7, "unit": "bar"}
